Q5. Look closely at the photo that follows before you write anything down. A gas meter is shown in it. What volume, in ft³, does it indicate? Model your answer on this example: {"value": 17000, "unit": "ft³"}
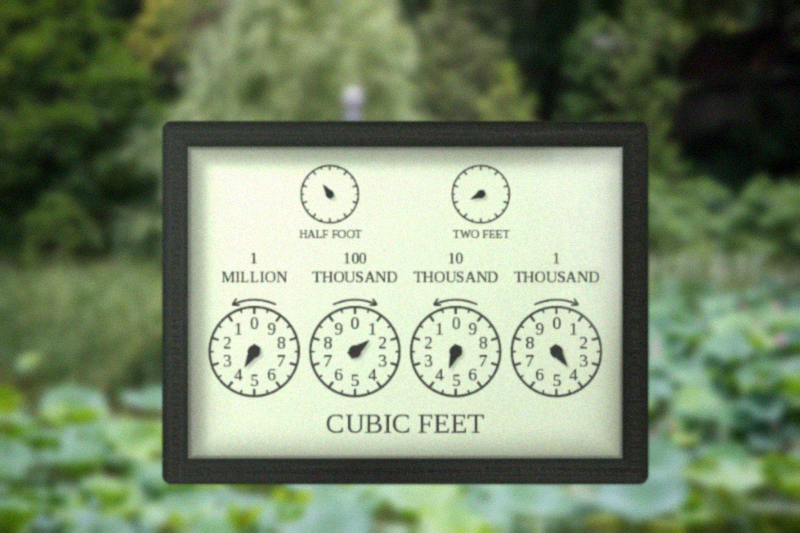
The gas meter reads {"value": 414400, "unit": "ft³"}
